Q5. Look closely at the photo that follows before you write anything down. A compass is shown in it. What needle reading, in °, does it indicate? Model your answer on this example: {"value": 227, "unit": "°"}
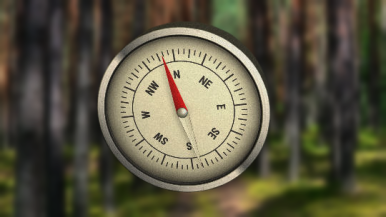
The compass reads {"value": 350, "unit": "°"}
